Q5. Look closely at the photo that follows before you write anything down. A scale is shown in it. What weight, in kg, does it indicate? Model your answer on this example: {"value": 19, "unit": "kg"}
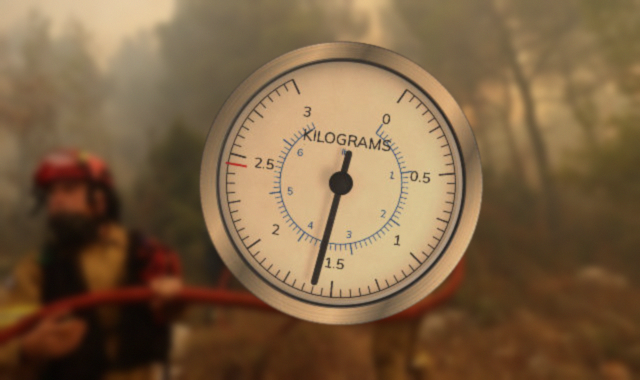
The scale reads {"value": 1.6, "unit": "kg"}
